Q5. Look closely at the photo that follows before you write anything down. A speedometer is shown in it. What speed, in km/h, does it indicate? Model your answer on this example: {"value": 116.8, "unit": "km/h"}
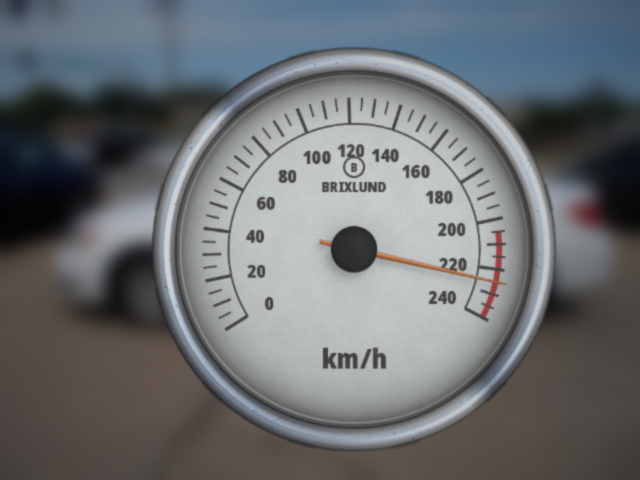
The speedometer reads {"value": 225, "unit": "km/h"}
